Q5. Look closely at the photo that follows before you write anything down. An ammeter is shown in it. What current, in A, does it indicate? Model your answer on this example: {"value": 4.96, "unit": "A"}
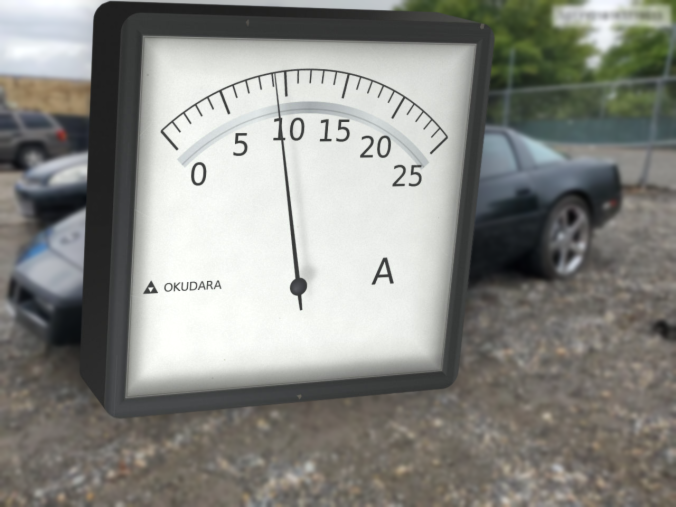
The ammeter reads {"value": 9, "unit": "A"}
